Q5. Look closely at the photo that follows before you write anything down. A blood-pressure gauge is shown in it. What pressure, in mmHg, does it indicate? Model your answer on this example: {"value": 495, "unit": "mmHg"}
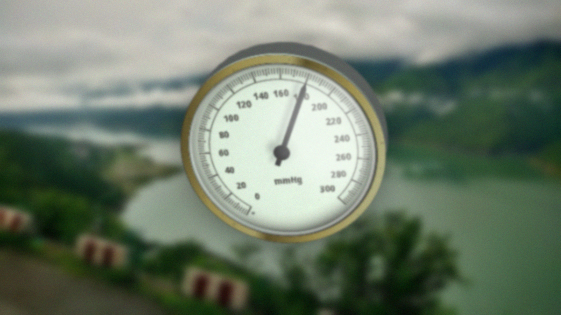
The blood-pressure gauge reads {"value": 180, "unit": "mmHg"}
